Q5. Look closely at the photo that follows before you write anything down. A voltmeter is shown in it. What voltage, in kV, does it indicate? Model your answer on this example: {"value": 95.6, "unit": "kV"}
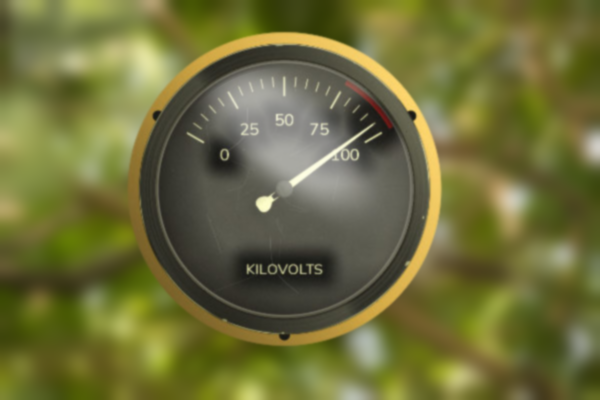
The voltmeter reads {"value": 95, "unit": "kV"}
